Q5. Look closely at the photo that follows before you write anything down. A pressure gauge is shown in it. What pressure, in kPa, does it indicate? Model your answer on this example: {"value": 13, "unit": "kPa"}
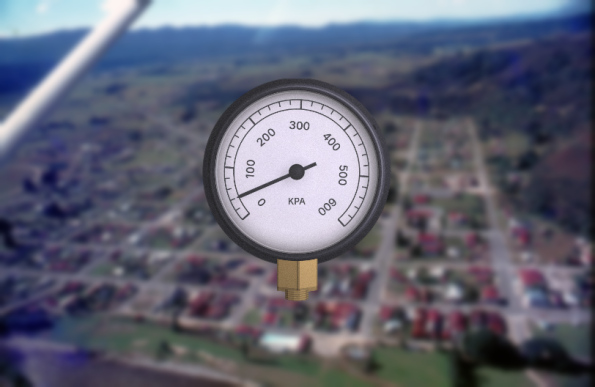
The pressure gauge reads {"value": 40, "unit": "kPa"}
